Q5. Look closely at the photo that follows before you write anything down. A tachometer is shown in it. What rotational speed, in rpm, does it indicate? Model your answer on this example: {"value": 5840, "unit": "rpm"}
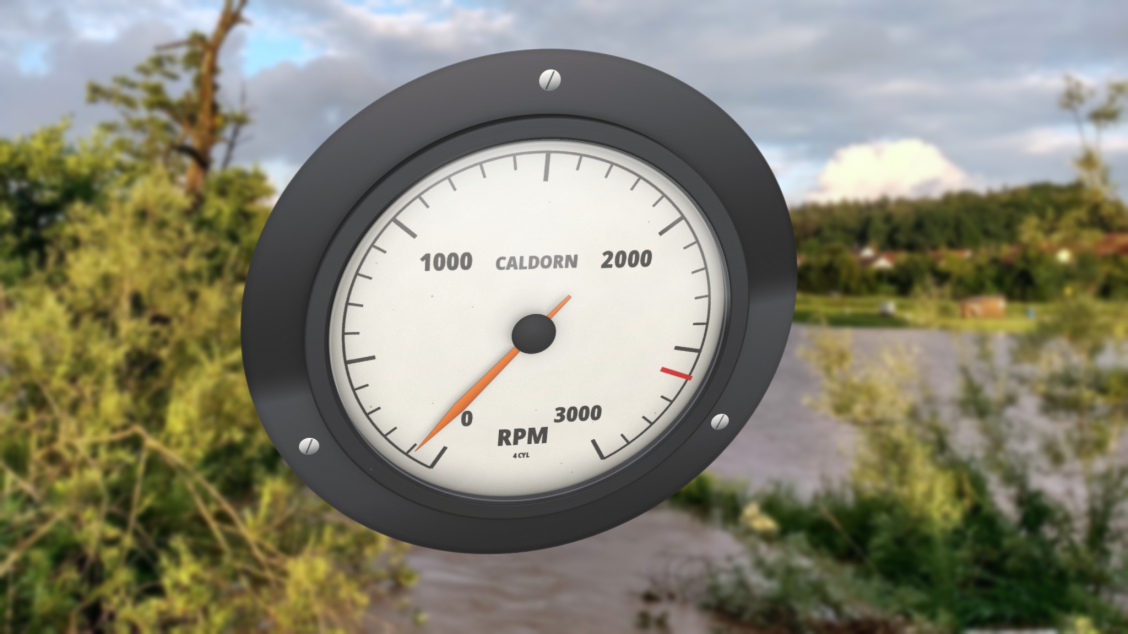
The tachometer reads {"value": 100, "unit": "rpm"}
